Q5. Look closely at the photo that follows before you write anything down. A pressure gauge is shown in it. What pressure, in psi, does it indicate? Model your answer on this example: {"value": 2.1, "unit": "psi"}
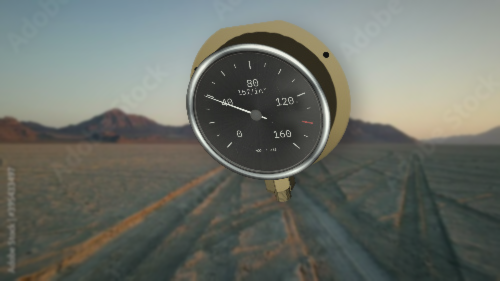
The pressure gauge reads {"value": 40, "unit": "psi"}
